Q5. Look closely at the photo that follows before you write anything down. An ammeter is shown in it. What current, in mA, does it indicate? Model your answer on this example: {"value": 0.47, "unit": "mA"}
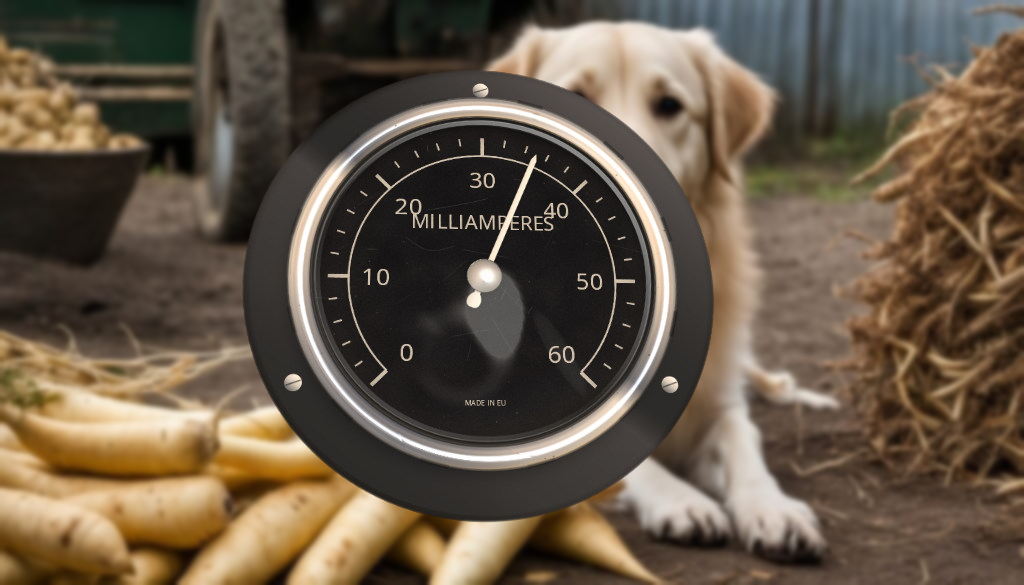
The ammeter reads {"value": 35, "unit": "mA"}
